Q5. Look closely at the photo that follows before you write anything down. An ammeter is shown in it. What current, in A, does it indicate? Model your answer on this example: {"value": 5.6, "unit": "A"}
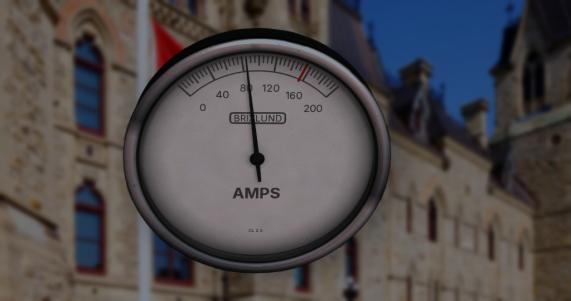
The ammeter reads {"value": 85, "unit": "A"}
